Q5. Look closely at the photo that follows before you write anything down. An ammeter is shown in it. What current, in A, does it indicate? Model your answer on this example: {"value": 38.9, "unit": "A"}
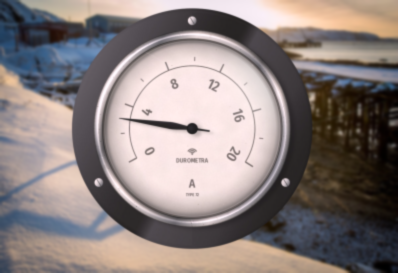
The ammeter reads {"value": 3, "unit": "A"}
